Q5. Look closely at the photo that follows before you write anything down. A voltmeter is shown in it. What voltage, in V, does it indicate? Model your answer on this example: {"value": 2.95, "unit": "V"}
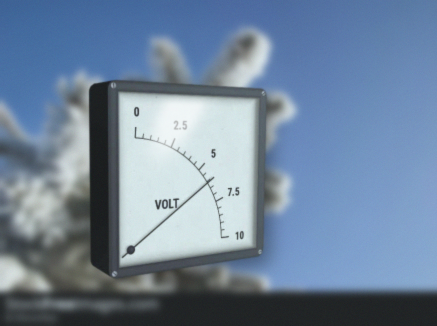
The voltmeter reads {"value": 6, "unit": "V"}
